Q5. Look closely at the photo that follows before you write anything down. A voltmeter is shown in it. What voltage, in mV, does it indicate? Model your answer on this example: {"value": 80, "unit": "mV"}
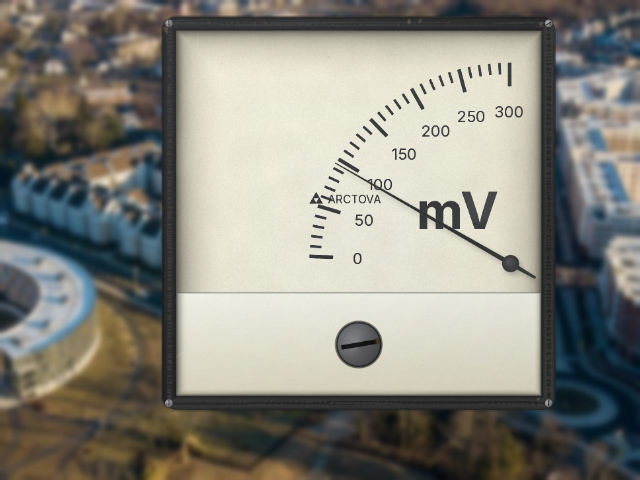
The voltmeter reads {"value": 95, "unit": "mV"}
